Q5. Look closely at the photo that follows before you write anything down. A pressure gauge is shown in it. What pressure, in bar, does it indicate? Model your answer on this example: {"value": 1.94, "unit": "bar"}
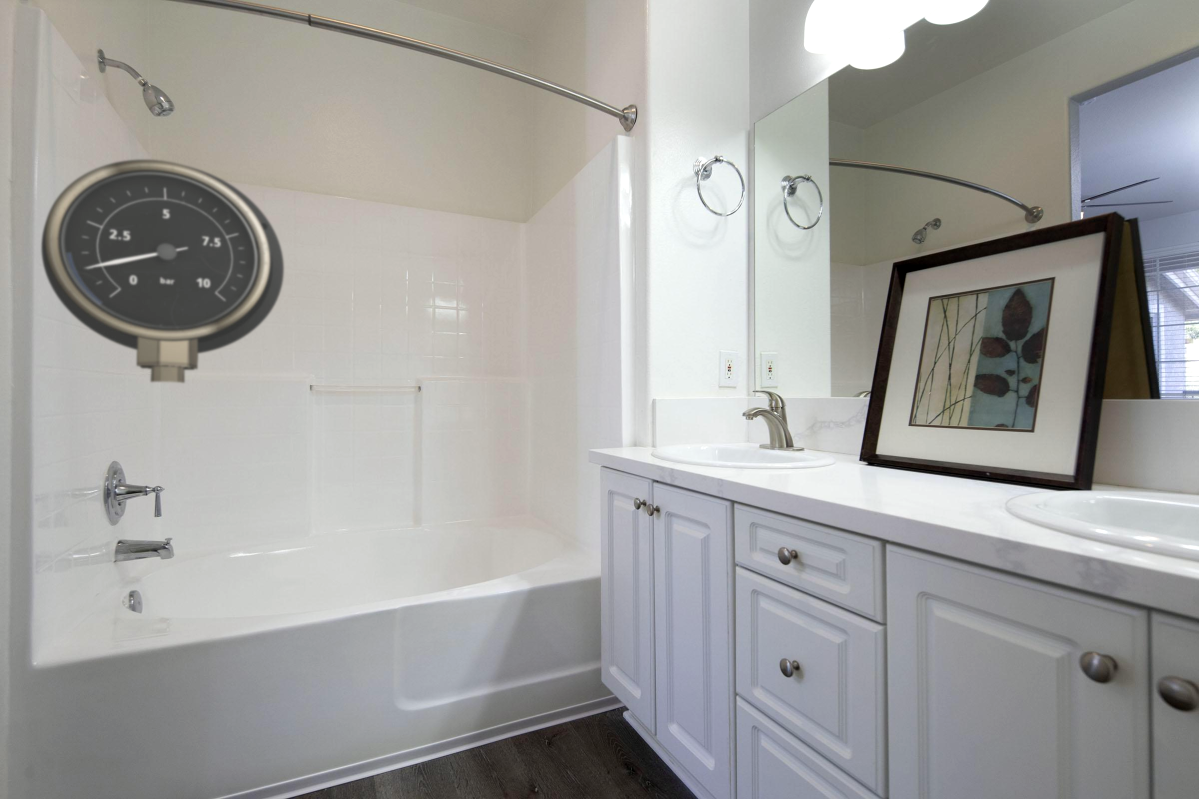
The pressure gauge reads {"value": 1, "unit": "bar"}
